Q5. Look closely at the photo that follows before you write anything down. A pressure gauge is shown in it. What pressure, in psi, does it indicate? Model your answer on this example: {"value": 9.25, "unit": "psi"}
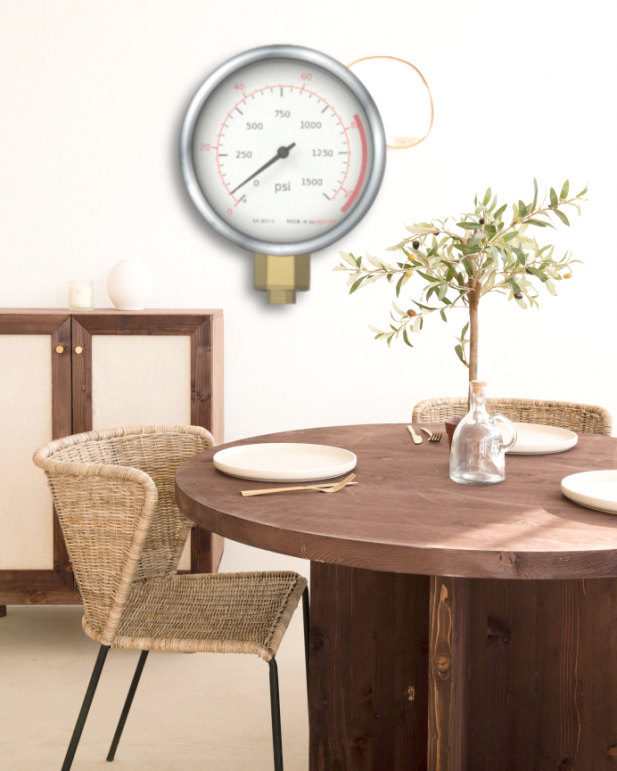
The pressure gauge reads {"value": 50, "unit": "psi"}
